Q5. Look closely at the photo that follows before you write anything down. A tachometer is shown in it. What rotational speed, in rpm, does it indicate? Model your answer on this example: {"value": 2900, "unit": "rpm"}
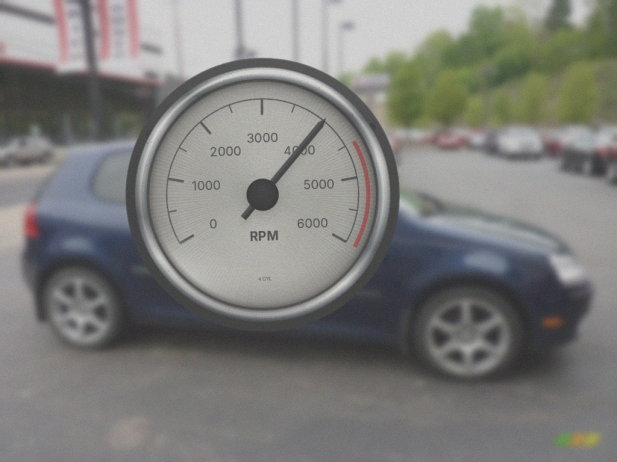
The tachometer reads {"value": 4000, "unit": "rpm"}
